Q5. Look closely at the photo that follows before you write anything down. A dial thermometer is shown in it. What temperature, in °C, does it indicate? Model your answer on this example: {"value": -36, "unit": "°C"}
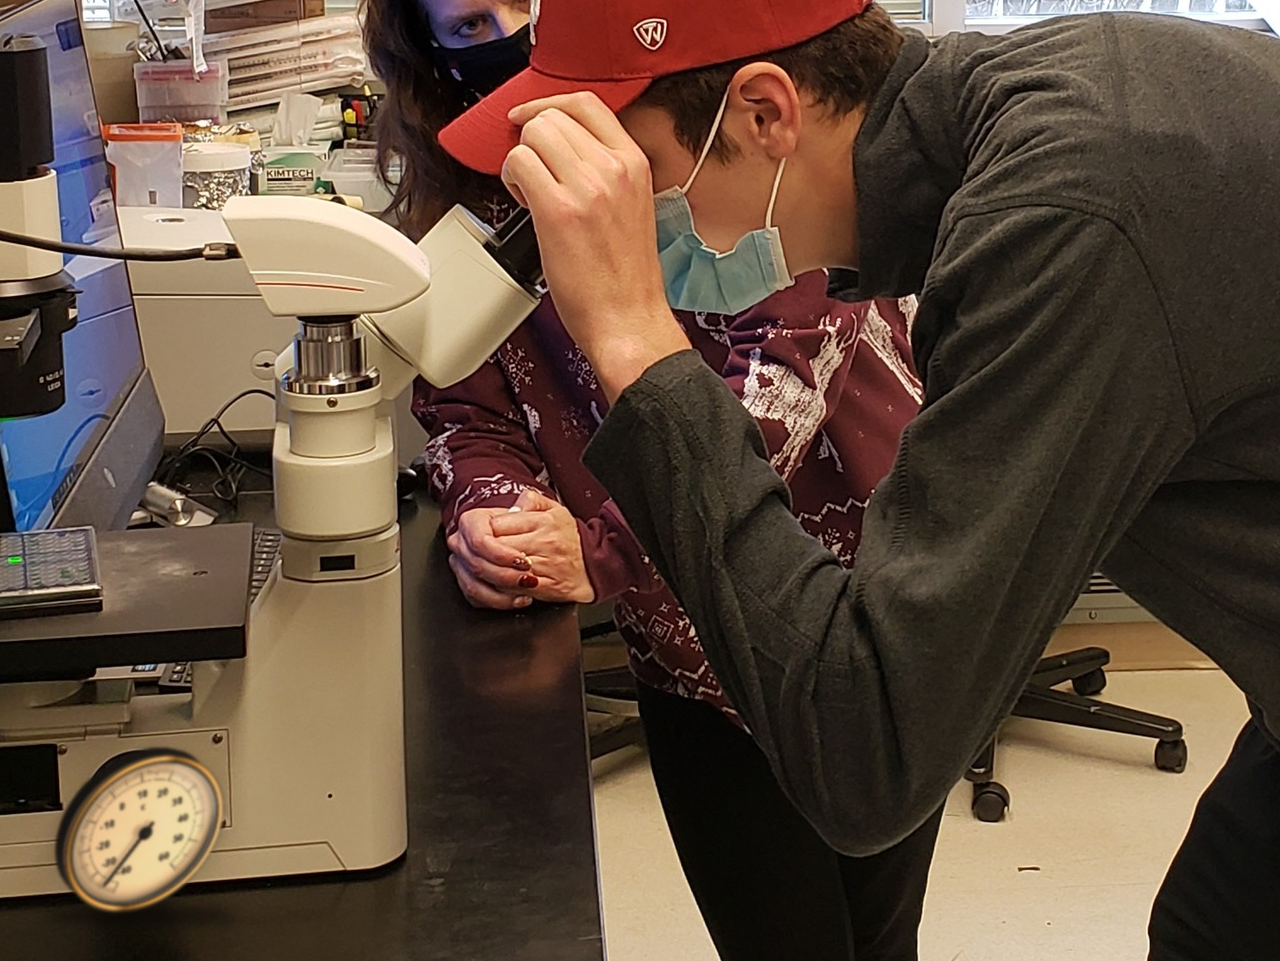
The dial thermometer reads {"value": -35, "unit": "°C"}
